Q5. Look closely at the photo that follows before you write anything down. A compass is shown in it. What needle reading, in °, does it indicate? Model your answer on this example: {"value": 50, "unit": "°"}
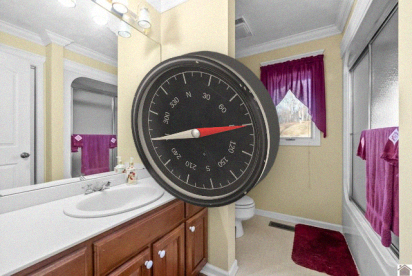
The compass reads {"value": 90, "unit": "°"}
